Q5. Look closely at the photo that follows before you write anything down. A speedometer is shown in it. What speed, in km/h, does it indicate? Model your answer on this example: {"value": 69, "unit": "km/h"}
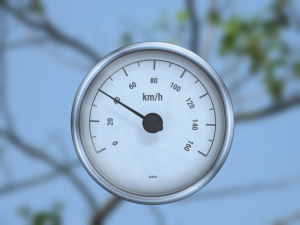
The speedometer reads {"value": 40, "unit": "km/h"}
